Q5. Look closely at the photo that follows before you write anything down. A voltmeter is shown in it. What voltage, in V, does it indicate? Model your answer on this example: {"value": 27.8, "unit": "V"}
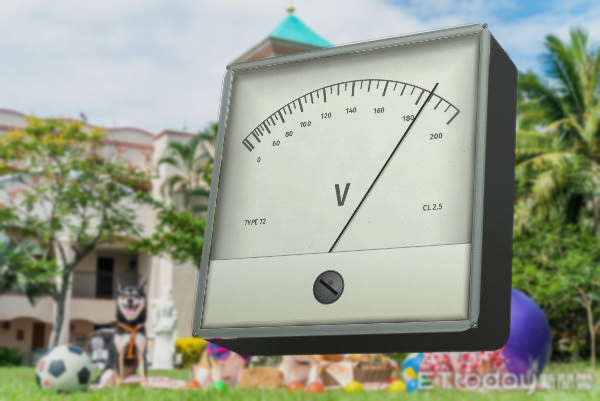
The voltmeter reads {"value": 185, "unit": "V"}
